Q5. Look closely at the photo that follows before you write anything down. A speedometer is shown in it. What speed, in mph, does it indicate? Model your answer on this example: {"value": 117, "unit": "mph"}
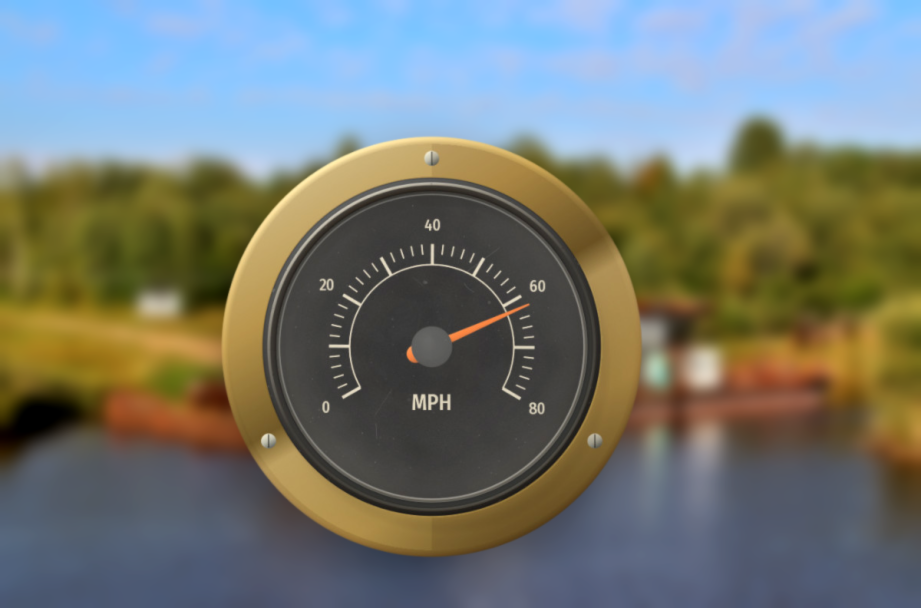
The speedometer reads {"value": 62, "unit": "mph"}
